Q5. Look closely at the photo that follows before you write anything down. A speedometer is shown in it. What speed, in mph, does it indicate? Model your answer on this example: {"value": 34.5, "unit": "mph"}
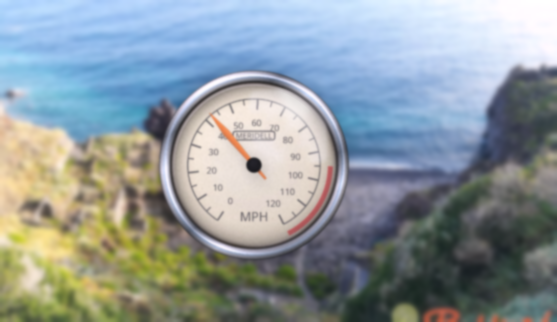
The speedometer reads {"value": 42.5, "unit": "mph"}
